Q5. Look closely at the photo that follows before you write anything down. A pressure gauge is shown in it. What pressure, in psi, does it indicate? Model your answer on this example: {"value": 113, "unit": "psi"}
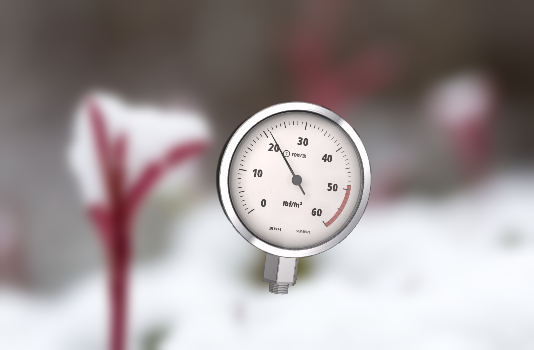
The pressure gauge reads {"value": 21, "unit": "psi"}
